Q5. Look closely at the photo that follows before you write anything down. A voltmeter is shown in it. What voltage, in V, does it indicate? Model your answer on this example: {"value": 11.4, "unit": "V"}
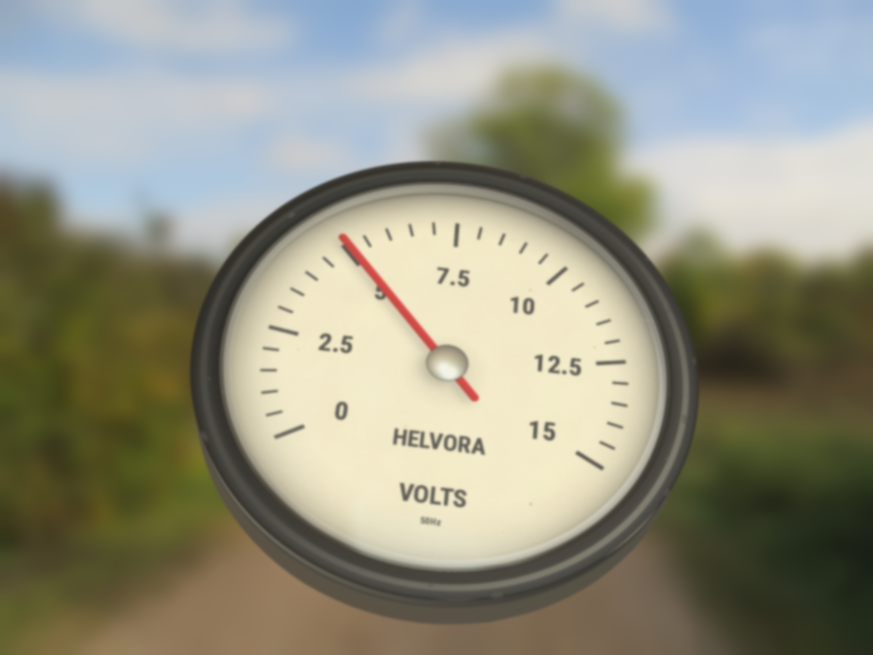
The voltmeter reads {"value": 5, "unit": "V"}
